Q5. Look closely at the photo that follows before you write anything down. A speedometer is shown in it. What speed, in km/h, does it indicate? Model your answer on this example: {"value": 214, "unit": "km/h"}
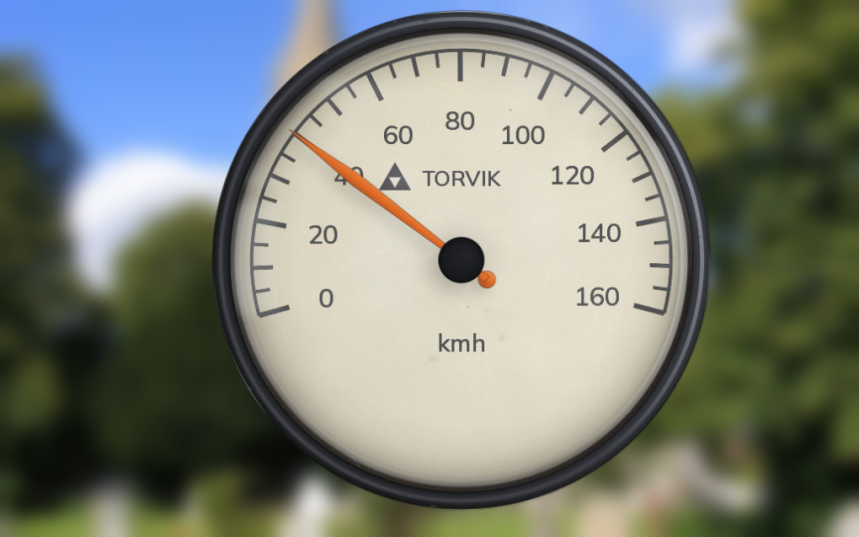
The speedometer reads {"value": 40, "unit": "km/h"}
